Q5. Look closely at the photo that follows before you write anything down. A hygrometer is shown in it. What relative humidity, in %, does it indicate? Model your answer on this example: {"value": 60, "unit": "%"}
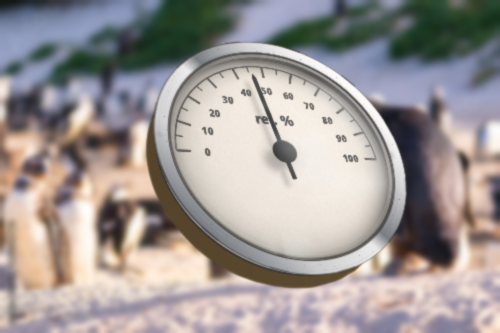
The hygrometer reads {"value": 45, "unit": "%"}
